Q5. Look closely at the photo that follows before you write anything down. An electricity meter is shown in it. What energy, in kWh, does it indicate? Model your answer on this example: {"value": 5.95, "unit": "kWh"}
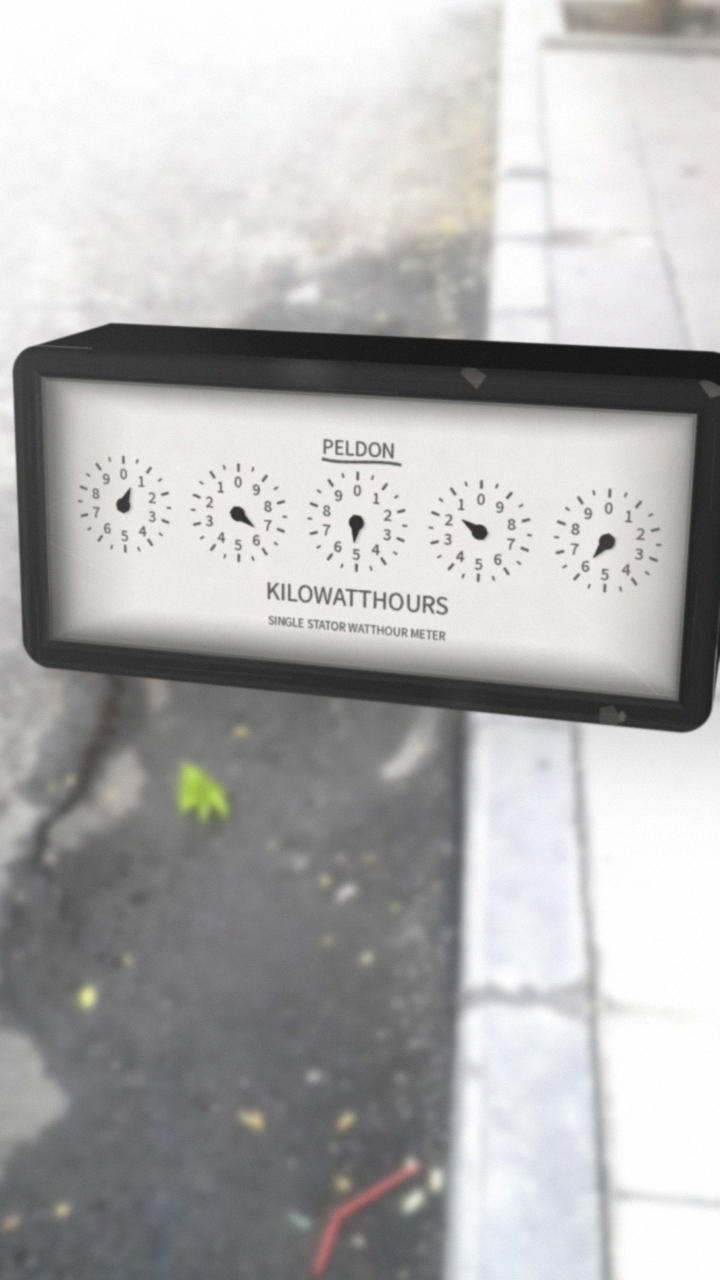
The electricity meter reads {"value": 6516, "unit": "kWh"}
